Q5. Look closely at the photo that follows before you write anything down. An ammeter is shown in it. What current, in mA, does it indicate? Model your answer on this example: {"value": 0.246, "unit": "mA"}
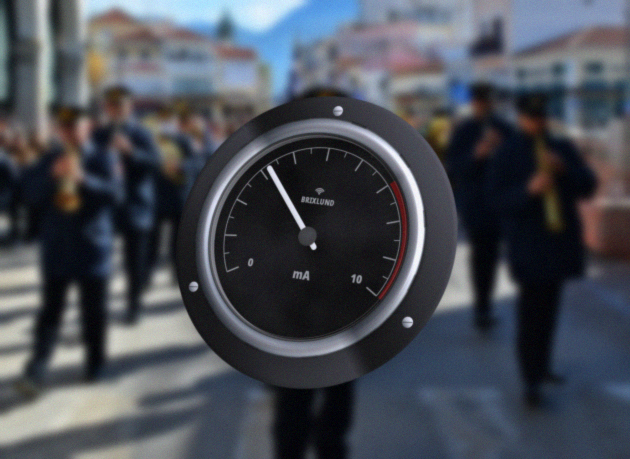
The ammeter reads {"value": 3.25, "unit": "mA"}
